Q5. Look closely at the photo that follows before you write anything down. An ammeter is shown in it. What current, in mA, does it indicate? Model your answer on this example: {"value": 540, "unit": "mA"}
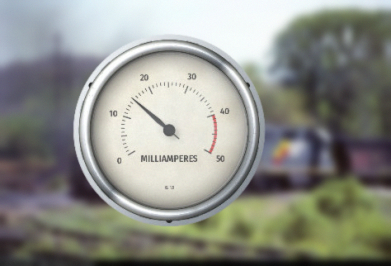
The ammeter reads {"value": 15, "unit": "mA"}
